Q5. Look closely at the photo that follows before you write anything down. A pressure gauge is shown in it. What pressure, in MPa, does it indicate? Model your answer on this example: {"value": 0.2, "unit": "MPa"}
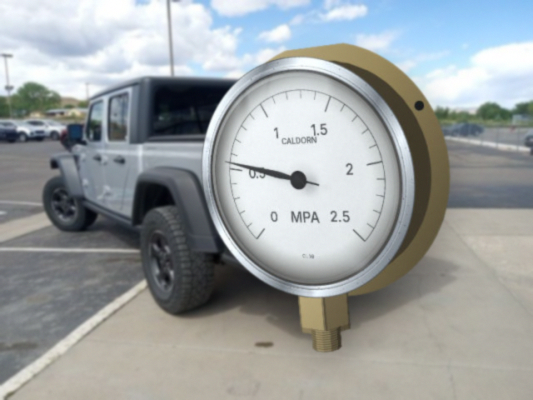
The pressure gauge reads {"value": 0.55, "unit": "MPa"}
